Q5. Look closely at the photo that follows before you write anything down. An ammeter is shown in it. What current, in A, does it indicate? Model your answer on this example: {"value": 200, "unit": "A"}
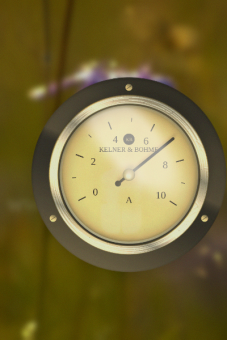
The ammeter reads {"value": 7, "unit": "A"}
